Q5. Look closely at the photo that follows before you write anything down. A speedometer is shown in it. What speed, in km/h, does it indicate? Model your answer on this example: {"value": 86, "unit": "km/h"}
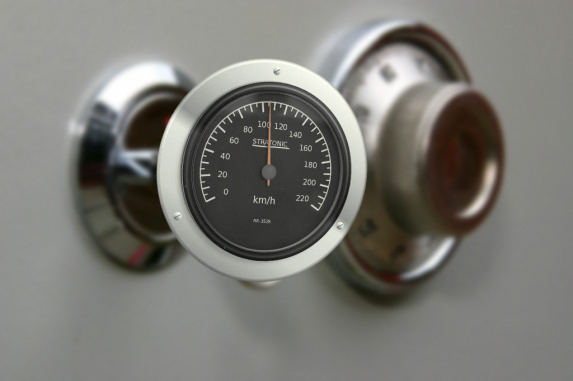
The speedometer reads {"value": 105, "unit": "km/h"}
